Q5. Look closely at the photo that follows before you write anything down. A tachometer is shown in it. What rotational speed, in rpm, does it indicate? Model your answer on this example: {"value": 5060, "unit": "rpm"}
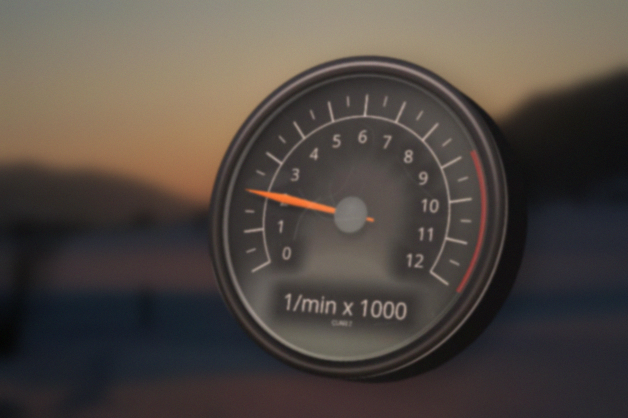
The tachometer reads {"value": 2000, "unit": "rpm"}
